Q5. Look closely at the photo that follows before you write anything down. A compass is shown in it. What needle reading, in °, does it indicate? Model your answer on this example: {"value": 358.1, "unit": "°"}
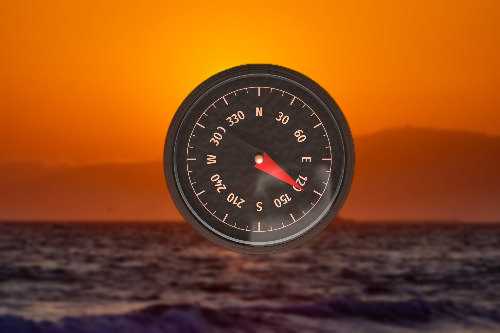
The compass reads {"value": 125, "unit": "°"}
